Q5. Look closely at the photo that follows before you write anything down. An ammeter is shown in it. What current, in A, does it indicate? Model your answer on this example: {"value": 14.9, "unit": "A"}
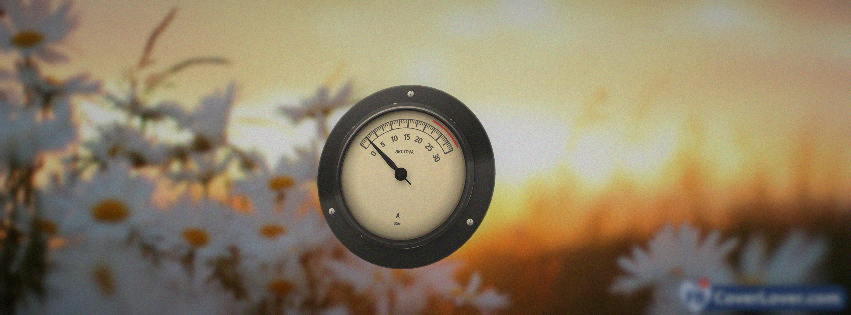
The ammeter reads {"value": 2.5, "unit": "A"}
